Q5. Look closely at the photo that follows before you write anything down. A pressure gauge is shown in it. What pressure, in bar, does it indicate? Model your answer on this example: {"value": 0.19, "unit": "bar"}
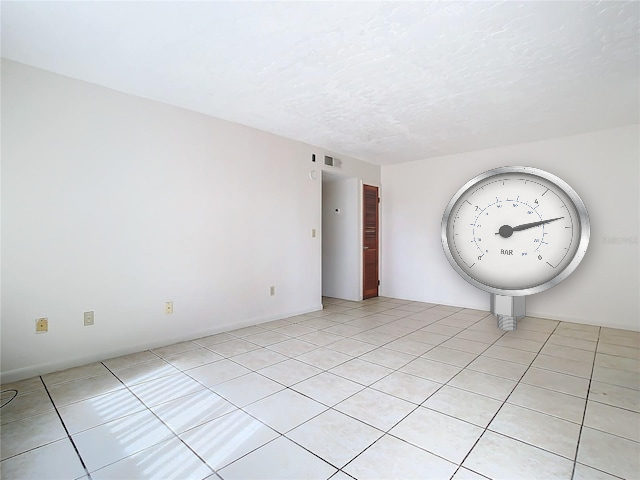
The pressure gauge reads {"value": 4.75, "unit": "bar"}
